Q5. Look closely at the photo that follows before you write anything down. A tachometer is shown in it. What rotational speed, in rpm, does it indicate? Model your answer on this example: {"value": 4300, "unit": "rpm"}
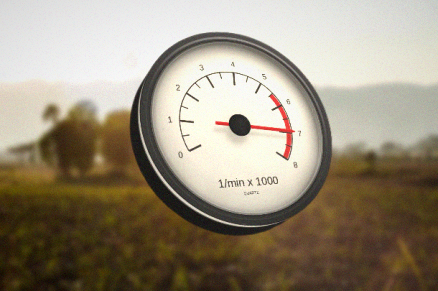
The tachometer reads {"value": 7000, "unit": "rpm"}
